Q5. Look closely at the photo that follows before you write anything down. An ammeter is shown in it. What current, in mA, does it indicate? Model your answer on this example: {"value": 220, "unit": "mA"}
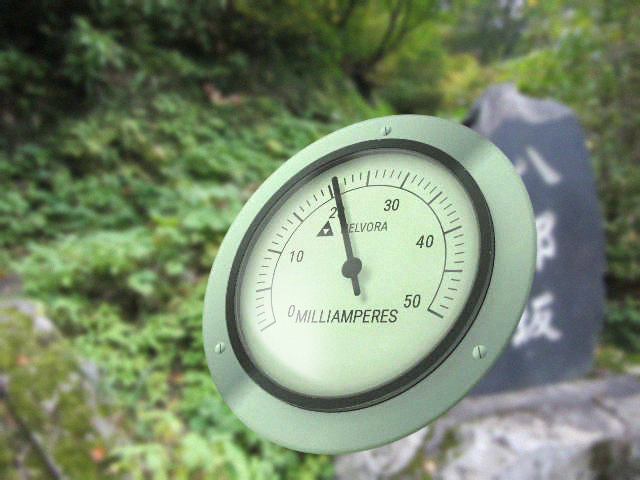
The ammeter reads {"value": 21, "unit": "mA"}
